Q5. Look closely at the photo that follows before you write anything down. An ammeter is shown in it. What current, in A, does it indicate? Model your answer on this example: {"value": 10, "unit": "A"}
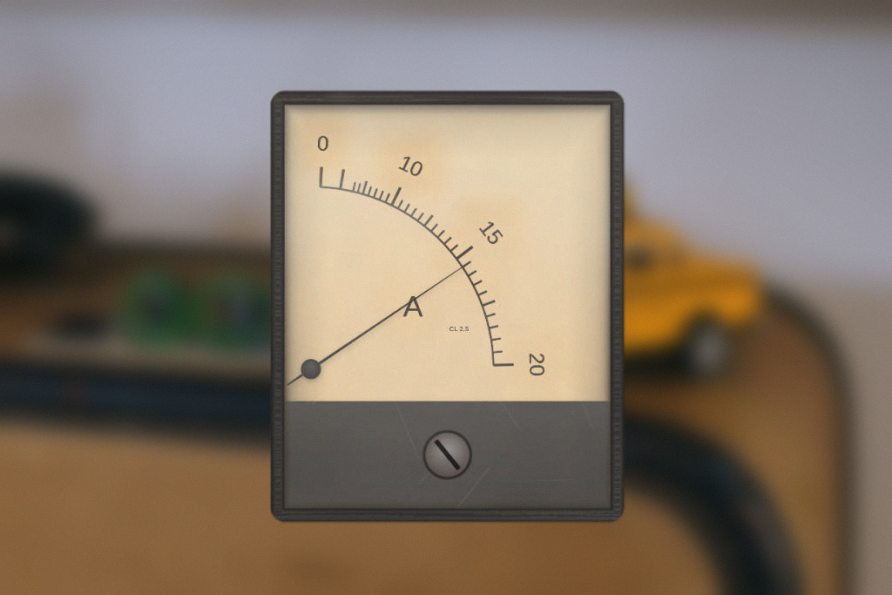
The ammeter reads {"value": 15.5, "unit": "A"}
